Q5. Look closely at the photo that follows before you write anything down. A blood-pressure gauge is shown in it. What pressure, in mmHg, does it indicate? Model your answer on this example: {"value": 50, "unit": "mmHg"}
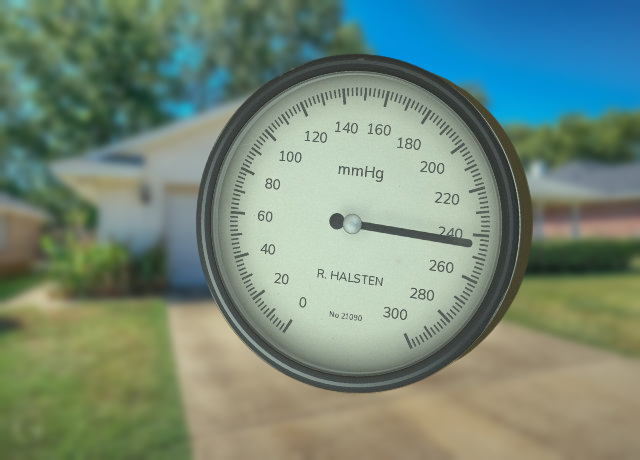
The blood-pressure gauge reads {"value": 244, "unit": "mmHg"}
